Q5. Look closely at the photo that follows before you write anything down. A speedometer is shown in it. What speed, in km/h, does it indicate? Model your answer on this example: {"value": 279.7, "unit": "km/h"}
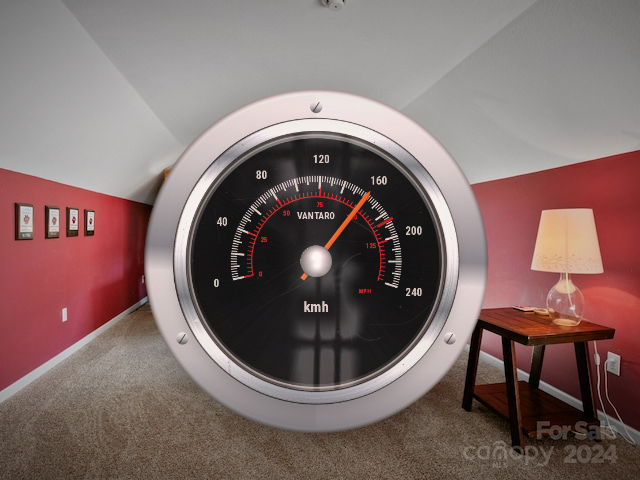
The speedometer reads {"value": 160, "unit": "km/h"}
